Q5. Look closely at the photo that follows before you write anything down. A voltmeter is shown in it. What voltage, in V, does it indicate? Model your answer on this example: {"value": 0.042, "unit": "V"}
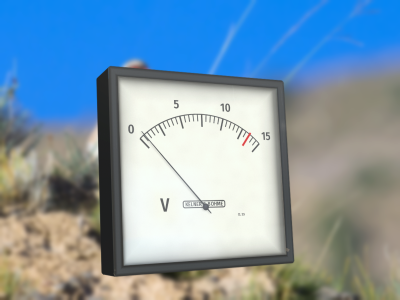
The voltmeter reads {"value": 0.5, "unit": "V"}
